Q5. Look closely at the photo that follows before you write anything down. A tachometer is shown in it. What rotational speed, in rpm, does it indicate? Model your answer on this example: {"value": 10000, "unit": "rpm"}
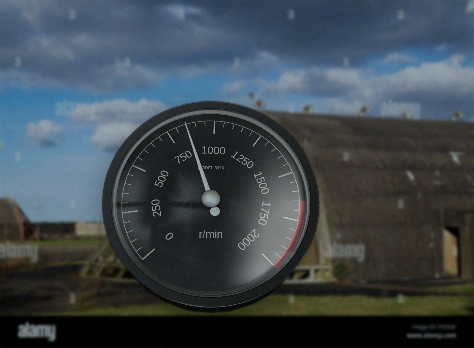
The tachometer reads {"value": 850, "unit": "rpm"}
